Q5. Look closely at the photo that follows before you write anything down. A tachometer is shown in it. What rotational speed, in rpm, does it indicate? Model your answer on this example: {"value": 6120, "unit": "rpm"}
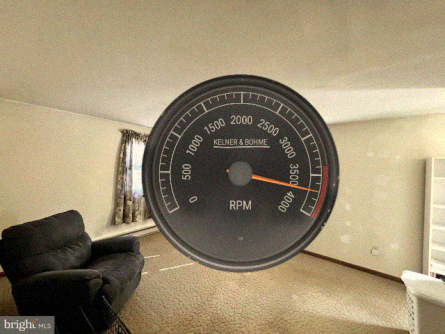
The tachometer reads {"value": 3700, "unit": "rpm"}
